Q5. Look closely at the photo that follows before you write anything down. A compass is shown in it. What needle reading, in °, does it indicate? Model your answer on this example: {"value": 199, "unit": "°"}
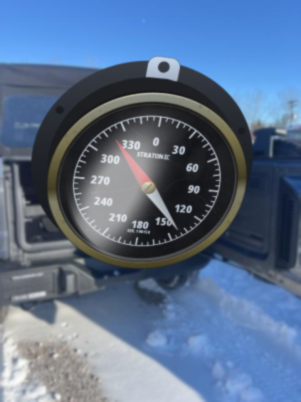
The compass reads {"value": 320, "unit": "°"}
